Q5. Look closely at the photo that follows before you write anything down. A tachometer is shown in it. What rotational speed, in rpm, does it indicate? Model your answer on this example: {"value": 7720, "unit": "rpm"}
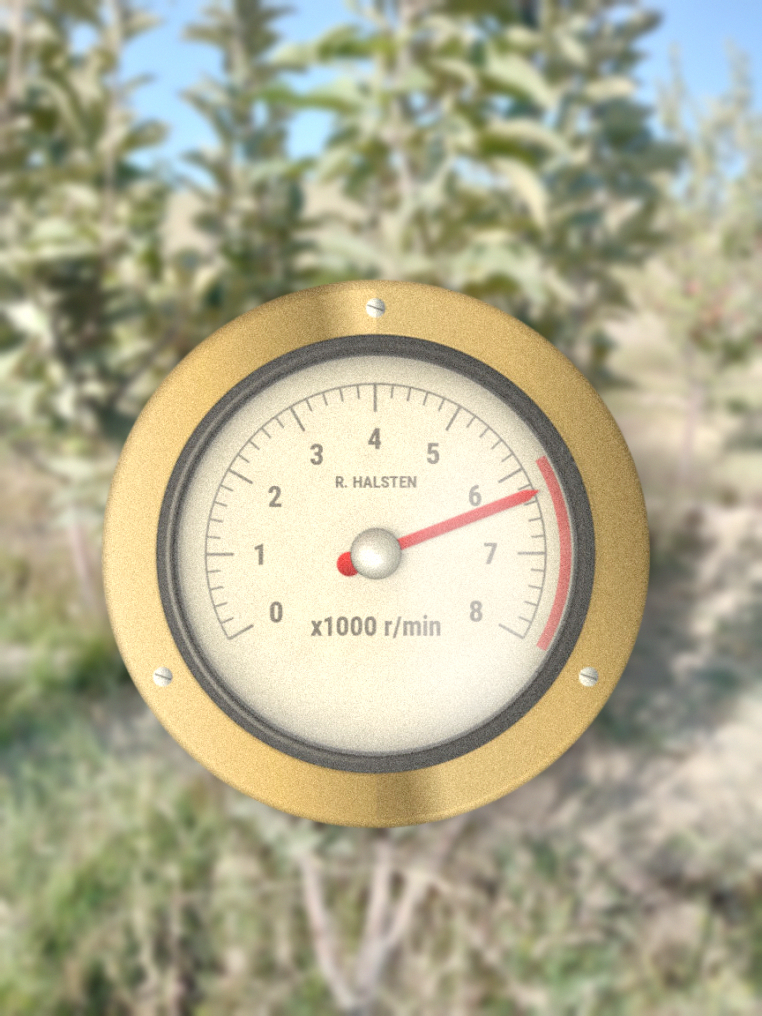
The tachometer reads {"value": 6300, "unit": "rpm"}
